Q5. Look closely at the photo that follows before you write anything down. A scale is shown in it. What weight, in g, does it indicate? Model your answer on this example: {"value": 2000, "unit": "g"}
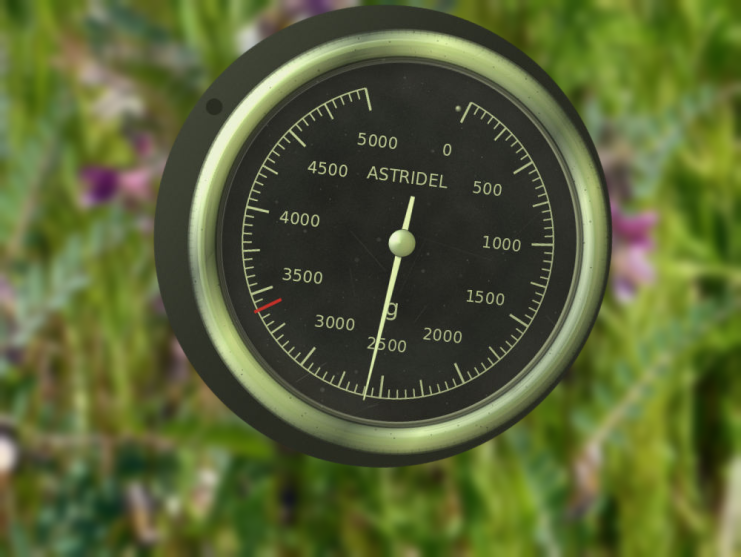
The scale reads {"value": 2600, "unit": "g"}
